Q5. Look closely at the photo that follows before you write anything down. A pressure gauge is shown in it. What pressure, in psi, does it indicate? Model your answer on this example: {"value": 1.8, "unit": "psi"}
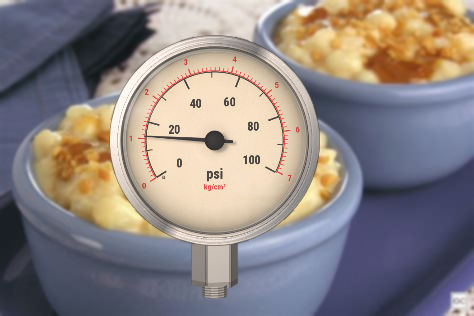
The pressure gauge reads {"value": 15, "unit": "psi"}
